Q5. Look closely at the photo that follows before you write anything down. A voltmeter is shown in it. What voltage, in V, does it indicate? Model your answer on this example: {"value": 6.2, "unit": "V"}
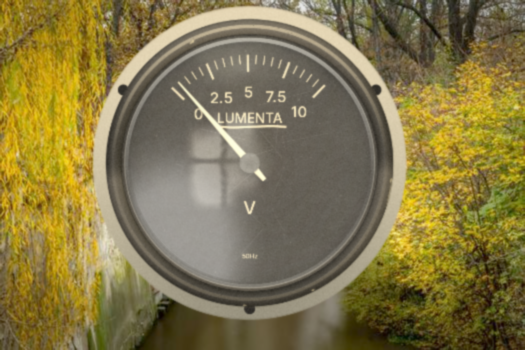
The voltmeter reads {"value": 0.5, "unit": "V"}
